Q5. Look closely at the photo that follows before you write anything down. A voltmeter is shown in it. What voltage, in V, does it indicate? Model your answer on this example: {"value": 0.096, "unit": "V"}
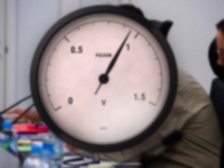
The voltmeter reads {"value": 0.95, "unit": "V"}
